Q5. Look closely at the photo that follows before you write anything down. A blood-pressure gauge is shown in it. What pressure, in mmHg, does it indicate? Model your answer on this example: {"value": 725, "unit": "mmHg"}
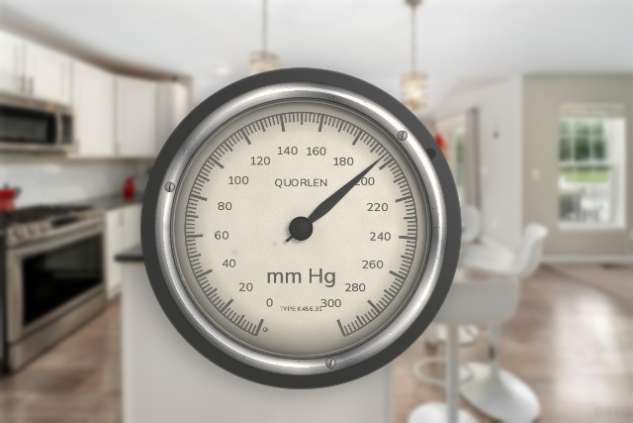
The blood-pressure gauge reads {"value": 196, "unit": "mmHg"}
